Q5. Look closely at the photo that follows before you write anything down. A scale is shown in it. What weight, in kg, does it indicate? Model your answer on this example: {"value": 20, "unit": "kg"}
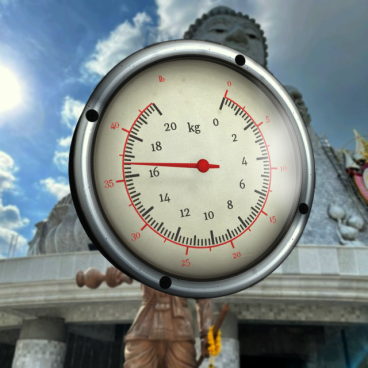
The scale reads {"value": 16.6, "unit": "kg"}
